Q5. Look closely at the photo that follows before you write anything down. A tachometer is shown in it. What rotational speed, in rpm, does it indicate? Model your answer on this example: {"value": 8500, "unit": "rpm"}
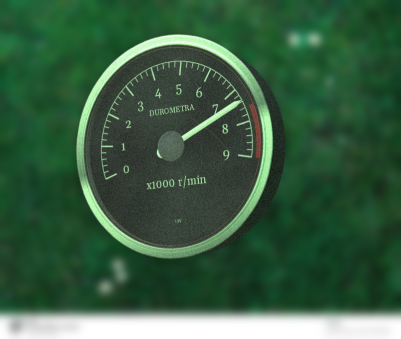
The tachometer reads {"value": 7400, "unit": "rpm"}
